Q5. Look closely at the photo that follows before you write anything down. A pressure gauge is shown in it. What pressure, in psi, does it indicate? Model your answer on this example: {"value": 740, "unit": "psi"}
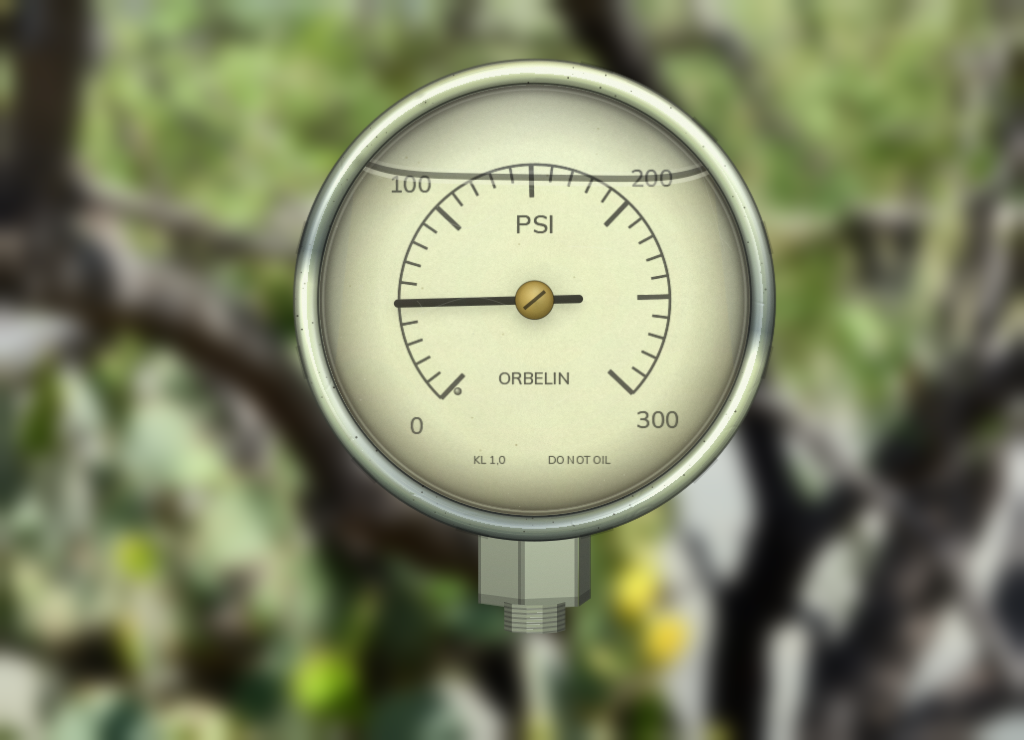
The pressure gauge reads {"value": 50, "unit": "psi"}
